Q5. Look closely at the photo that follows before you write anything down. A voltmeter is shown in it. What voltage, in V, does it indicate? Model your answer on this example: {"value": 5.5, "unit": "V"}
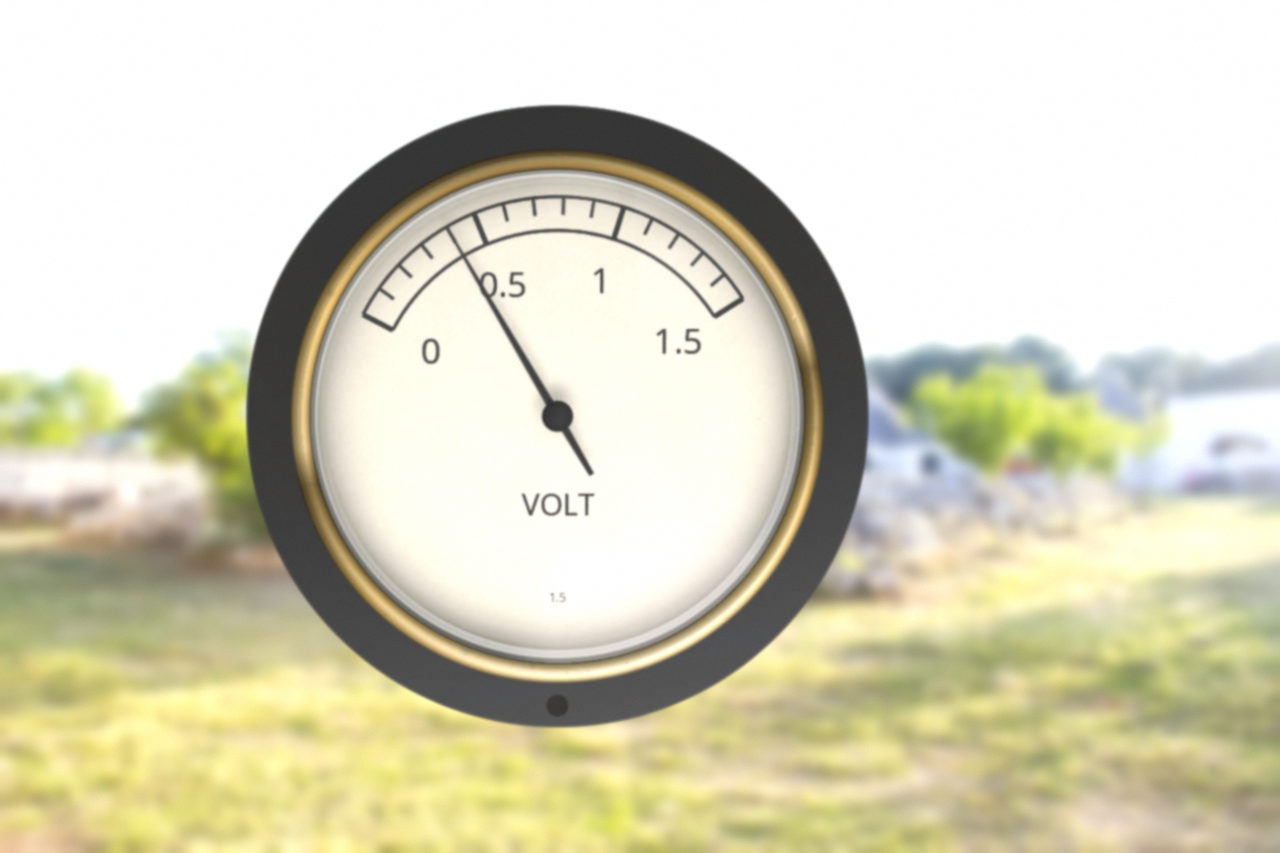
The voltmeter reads {"value": 0.4, "unit": "V"}
